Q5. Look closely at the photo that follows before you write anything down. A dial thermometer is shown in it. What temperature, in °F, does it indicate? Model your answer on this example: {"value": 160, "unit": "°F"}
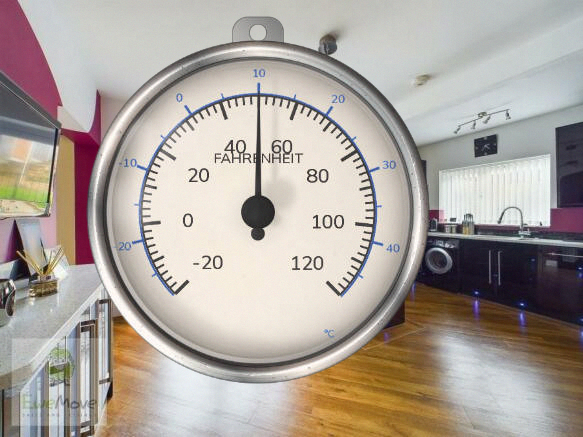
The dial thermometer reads {"value": 50, "unit": "°F"}
